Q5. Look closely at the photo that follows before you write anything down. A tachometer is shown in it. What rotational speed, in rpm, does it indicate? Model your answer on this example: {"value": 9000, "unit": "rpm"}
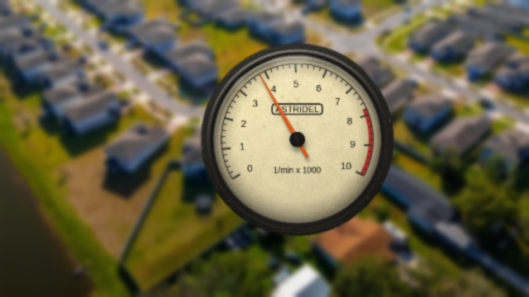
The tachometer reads {"value": 3800, "unit": "rpm"}
